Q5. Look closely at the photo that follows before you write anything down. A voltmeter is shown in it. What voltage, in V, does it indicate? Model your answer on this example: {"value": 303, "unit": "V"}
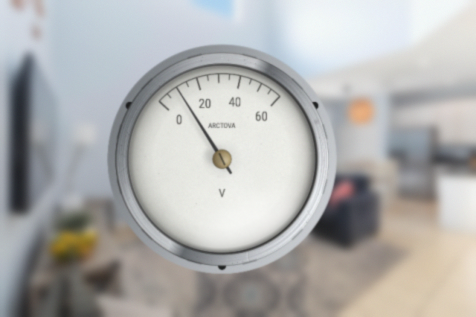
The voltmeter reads {"value": 10, "unit": "V"}
